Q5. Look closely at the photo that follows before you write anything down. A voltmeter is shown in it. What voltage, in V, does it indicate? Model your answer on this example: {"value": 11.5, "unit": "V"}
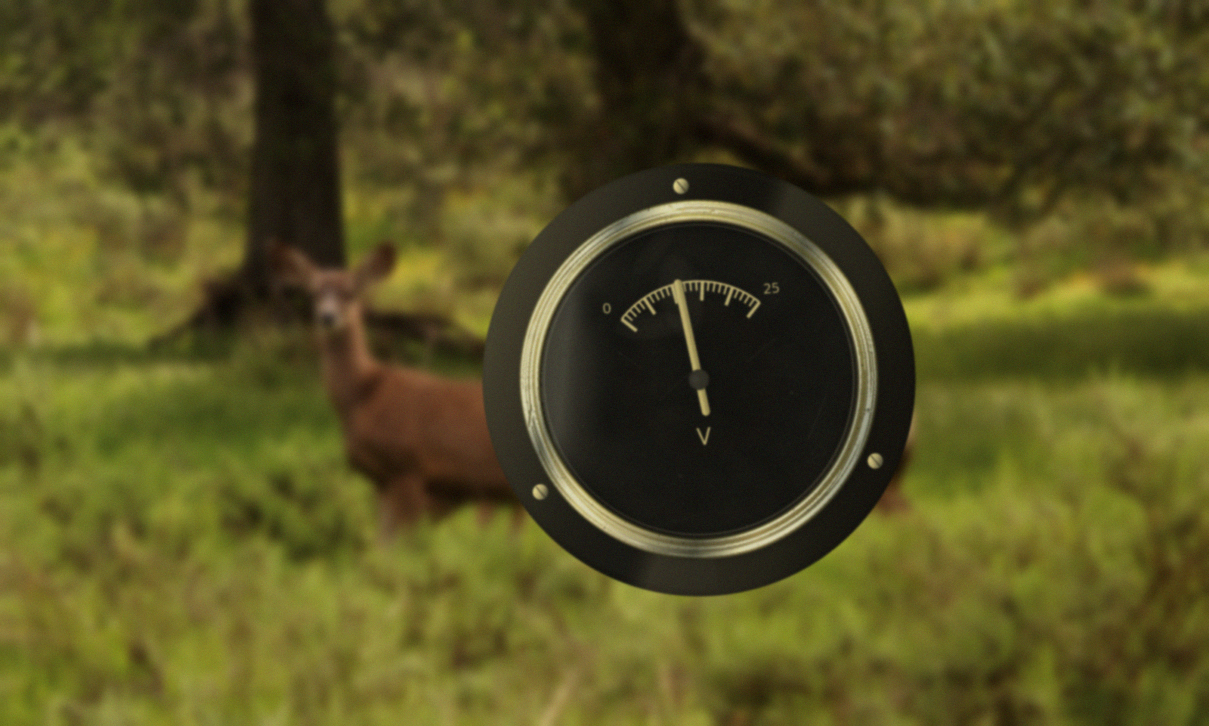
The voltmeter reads {"value": 11, "unit": "V"}
